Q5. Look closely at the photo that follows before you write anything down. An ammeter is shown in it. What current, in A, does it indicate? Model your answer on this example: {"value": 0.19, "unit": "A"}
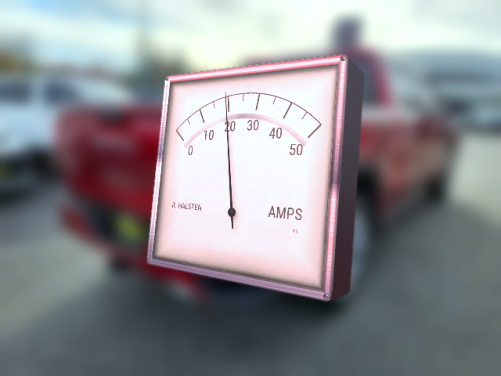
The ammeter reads {"value": 20, "unit": "A"}
